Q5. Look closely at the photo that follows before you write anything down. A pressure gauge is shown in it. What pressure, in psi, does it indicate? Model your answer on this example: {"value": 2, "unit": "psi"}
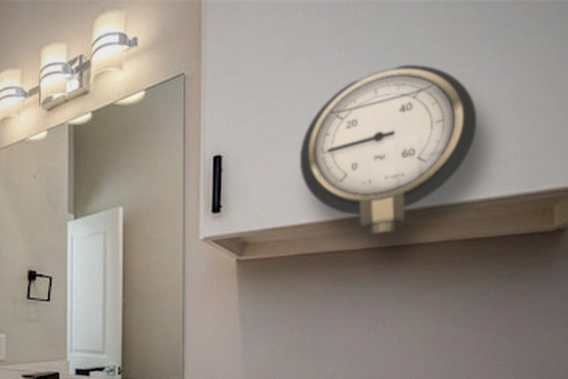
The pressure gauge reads {"value": 10, "unit": "psi"}
